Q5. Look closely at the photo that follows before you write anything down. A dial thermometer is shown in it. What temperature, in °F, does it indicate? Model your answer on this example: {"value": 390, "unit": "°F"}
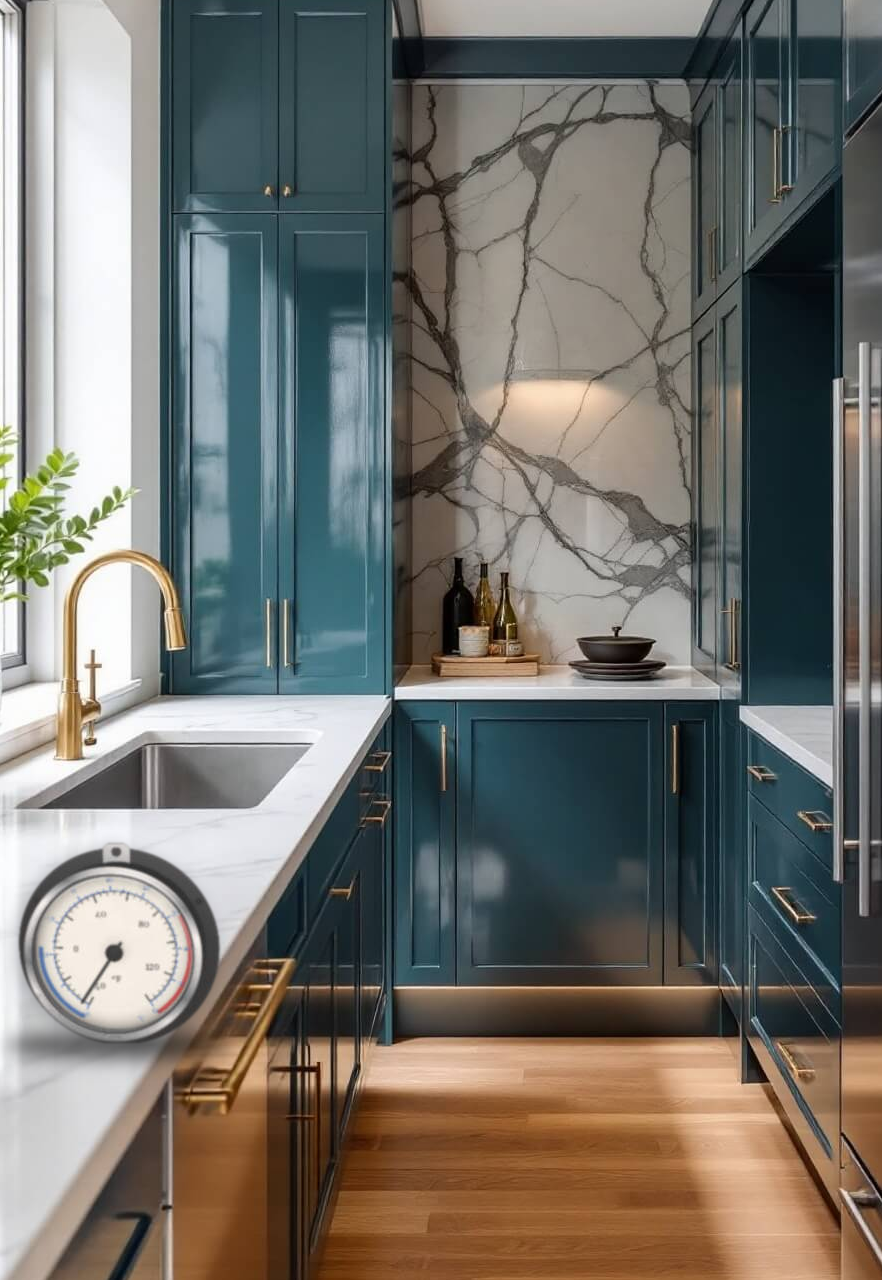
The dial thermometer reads {"value": -36, "unit": "°F"}
